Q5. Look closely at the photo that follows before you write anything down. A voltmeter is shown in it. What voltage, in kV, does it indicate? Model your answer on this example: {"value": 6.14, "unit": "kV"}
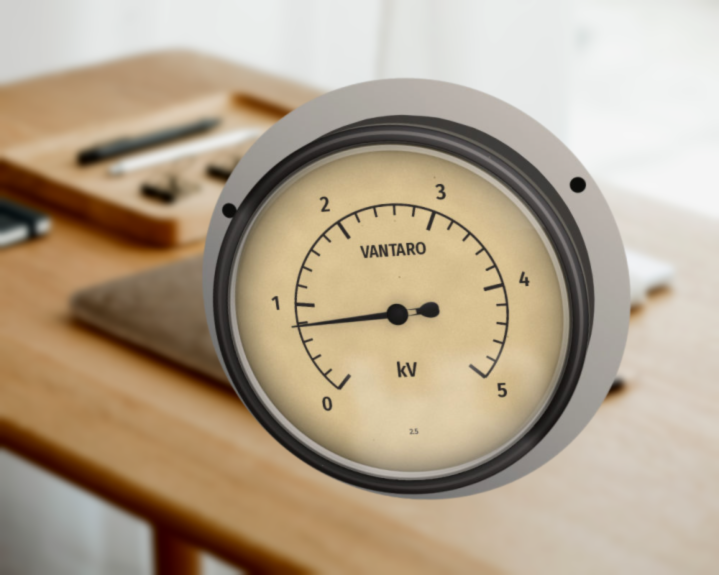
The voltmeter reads {"value": 0.8, "unit": "kV"}
